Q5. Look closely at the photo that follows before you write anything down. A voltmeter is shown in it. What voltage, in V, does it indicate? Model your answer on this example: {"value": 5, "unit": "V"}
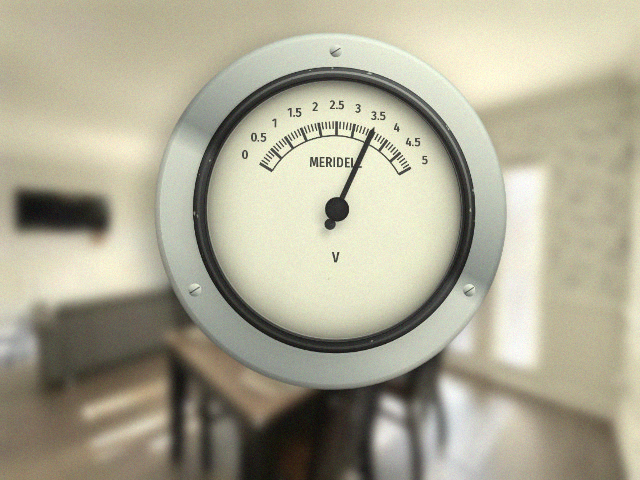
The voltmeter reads {"value": 3.5, "unit": "V"}
